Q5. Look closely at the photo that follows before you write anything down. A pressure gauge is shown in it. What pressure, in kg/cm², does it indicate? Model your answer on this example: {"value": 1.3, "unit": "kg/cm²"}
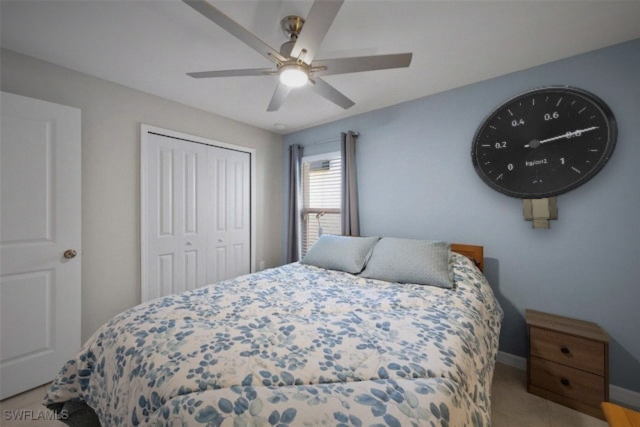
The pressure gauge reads {"value": 0.8, "unit": "kg/cm²"}
